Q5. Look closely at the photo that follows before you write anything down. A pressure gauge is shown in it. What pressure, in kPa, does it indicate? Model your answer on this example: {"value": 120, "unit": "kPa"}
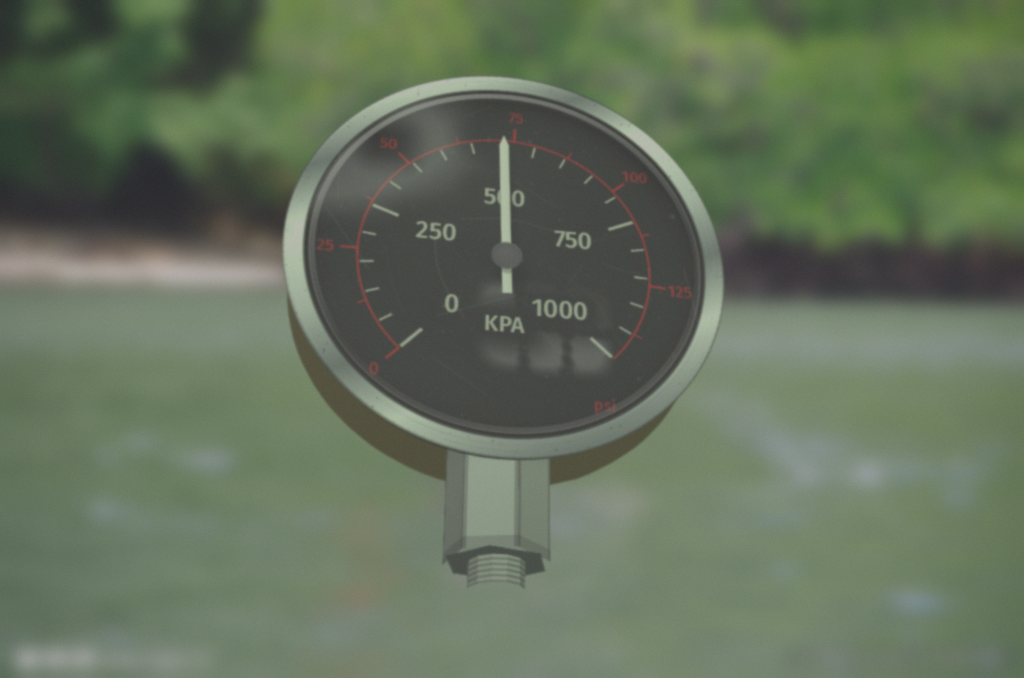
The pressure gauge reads {"value": 500, "unit": "kPa"}
